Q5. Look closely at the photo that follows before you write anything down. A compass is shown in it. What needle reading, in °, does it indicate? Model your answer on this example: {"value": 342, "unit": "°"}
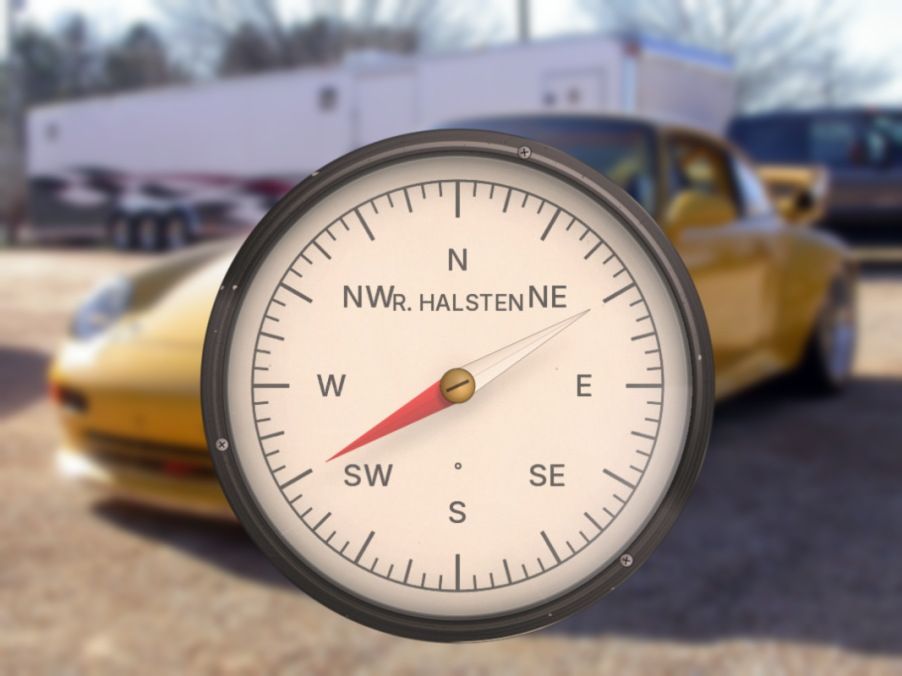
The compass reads {"value": 240, "unit": "°"}
